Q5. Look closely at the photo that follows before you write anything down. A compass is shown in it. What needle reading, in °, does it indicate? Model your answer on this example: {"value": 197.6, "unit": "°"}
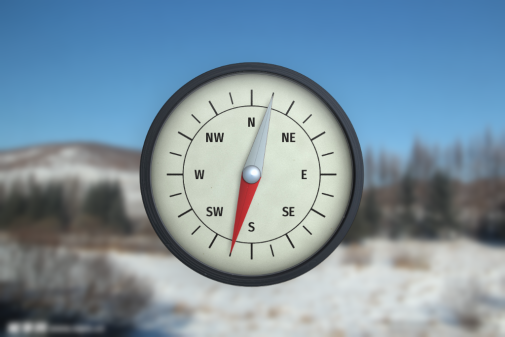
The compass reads {"value": 195, "unit": "°"}
